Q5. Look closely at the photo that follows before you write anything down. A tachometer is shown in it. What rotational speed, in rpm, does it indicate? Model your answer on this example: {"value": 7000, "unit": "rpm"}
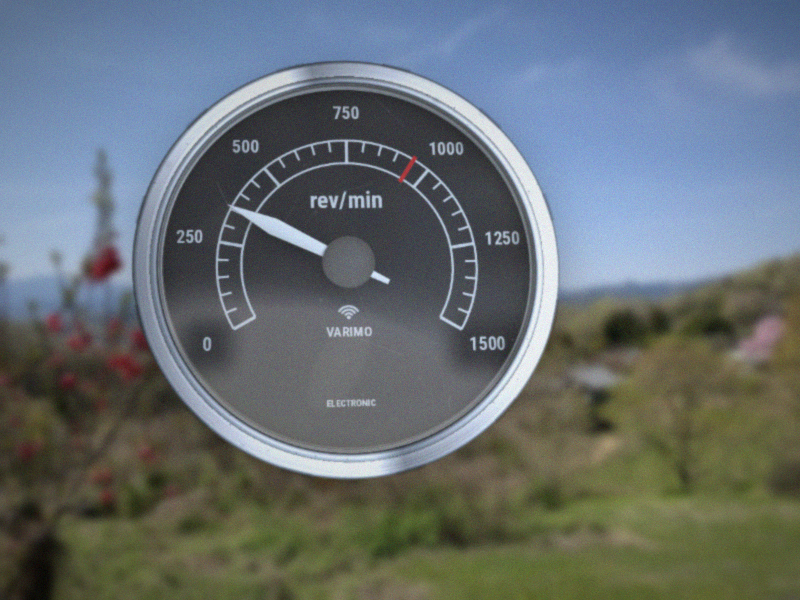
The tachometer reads {"value": 350, "unit": "rpm"}
